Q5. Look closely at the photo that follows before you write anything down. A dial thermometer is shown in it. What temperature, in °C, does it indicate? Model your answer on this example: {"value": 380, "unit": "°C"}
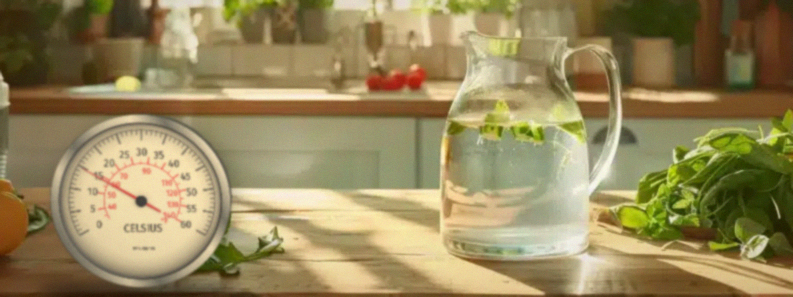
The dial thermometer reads {"value": 15, "unit": "°C"}
